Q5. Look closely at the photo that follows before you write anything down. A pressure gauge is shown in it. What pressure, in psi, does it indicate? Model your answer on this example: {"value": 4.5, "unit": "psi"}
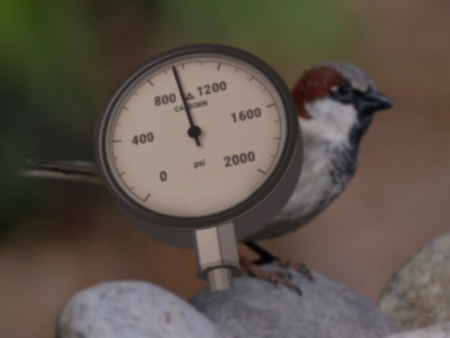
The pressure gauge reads {"value": 950, "unit": "psi"}
